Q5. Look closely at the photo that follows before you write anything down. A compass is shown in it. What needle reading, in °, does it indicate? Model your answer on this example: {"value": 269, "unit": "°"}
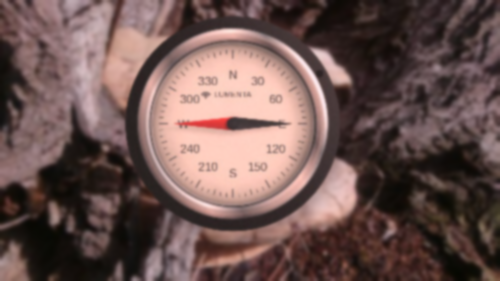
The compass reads {"value": 270, "unit": "°"}
